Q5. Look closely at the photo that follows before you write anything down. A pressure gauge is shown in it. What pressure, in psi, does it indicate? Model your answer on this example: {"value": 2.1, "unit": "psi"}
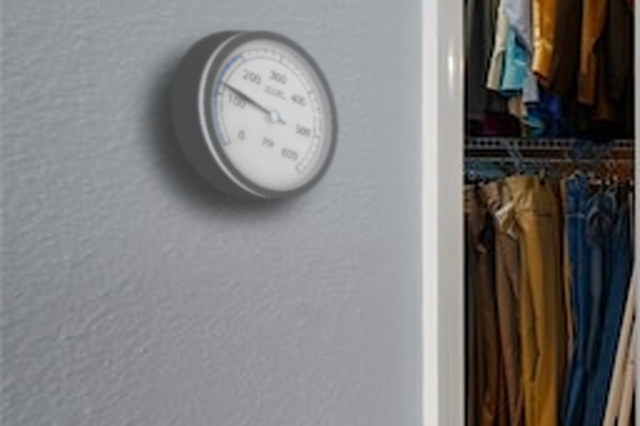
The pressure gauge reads {"value": 120, "unit": "psi"}
